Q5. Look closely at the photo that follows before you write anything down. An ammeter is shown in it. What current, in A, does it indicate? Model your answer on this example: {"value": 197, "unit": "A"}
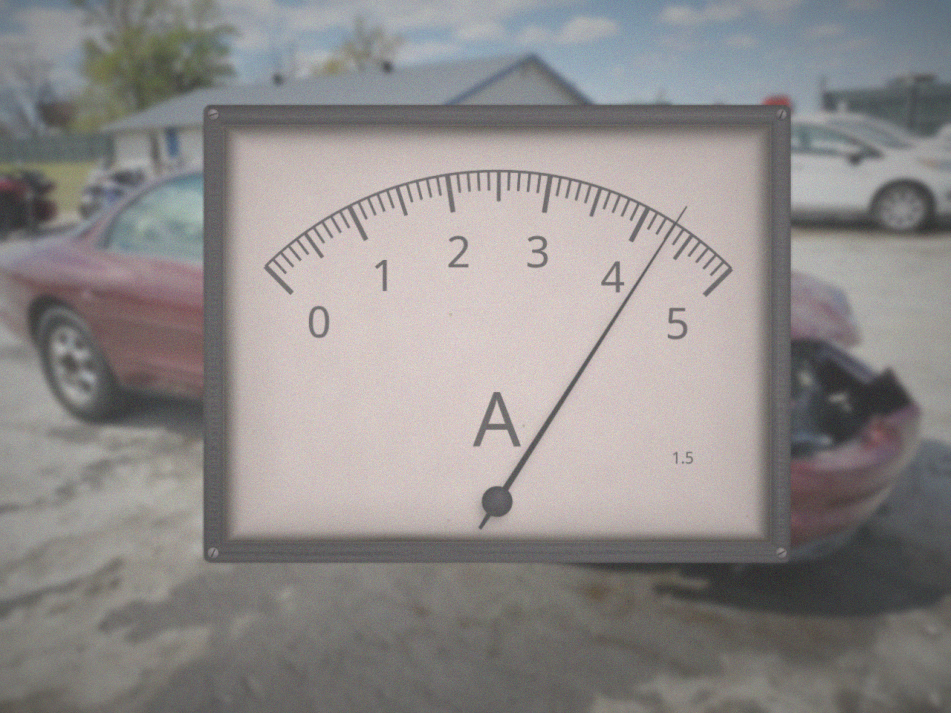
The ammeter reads {"value": 4.3, "unit": "A"}
